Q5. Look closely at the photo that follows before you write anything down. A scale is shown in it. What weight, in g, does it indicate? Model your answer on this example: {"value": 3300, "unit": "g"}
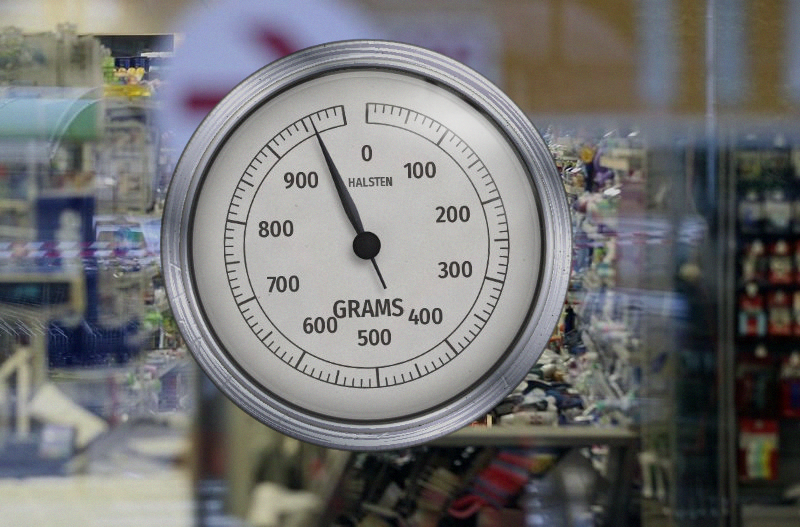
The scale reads {"value": 960, "unit": "g"}
